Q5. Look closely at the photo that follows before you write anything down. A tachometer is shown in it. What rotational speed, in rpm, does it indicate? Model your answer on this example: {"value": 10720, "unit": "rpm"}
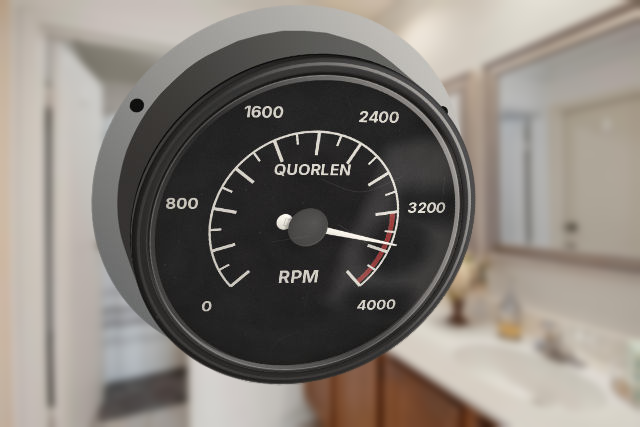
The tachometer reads {"value": 3500, "unit": "rpm"}
